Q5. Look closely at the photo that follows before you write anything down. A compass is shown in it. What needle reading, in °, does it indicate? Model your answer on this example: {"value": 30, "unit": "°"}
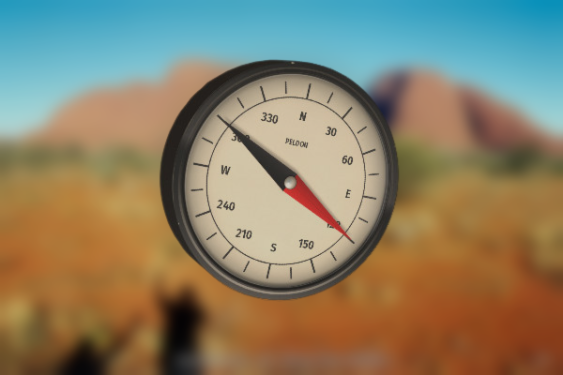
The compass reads {"value": 120, "unit": "°"}
